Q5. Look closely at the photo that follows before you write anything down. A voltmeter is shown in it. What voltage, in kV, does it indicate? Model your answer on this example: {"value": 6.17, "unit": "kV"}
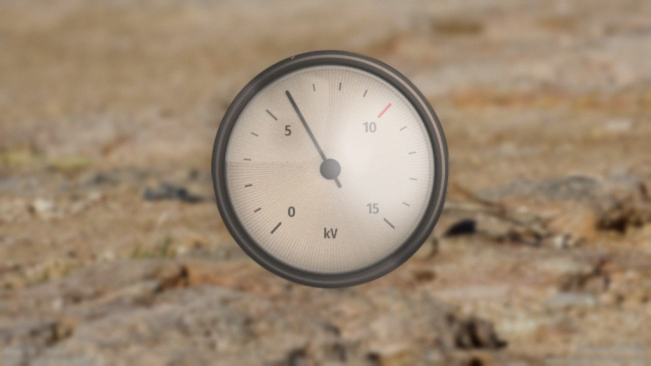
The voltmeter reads {"value": 6, "unit": "kV"}
